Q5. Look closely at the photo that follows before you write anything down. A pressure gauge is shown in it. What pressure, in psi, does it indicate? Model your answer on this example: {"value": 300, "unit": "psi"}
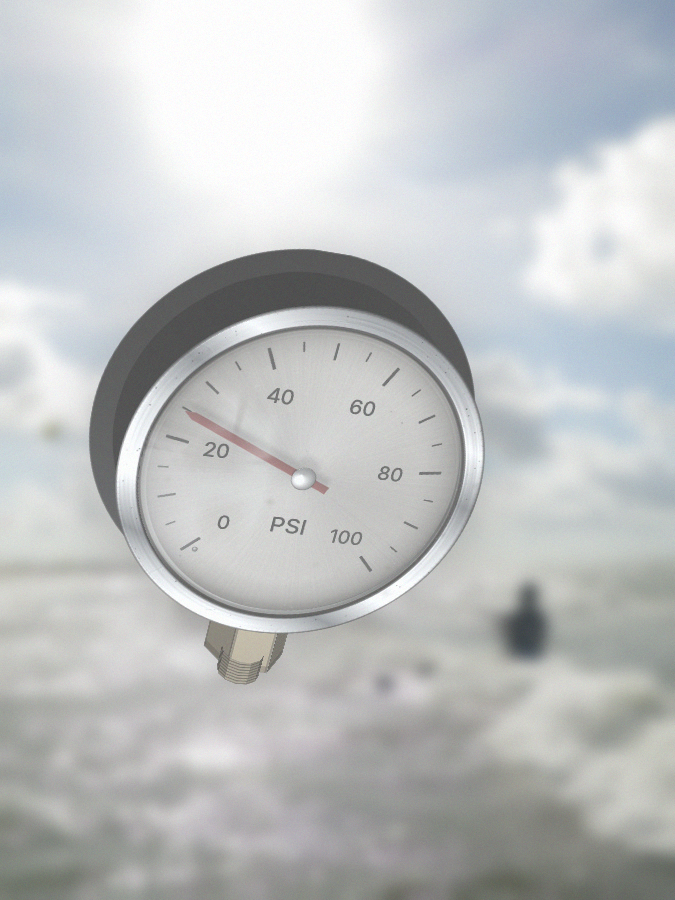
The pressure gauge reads {"value": 25, "unit": "psi"}
